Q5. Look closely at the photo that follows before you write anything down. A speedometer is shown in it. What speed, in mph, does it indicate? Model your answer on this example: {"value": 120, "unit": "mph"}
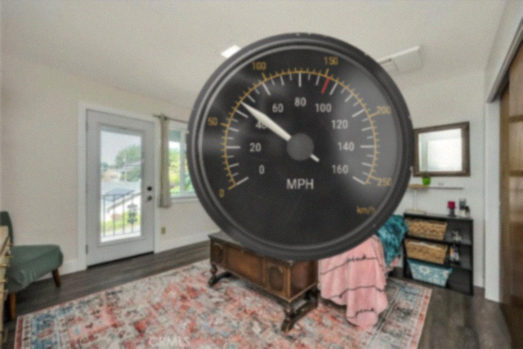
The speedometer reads {"value": 45, "unit": "mph"}
